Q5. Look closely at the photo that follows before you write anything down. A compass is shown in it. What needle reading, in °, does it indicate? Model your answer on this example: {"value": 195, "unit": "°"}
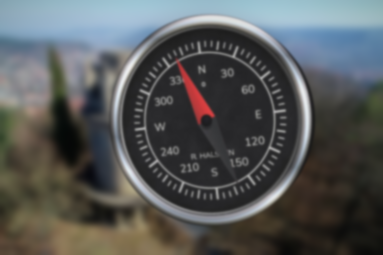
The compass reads {"value": 340, "unit": "°"}
